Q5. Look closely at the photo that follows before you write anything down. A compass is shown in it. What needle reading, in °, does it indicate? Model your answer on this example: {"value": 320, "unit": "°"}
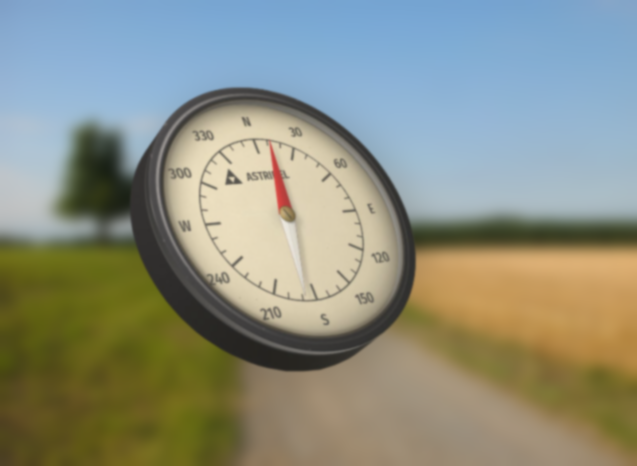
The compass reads {"value": 10, "unit": "°"}
